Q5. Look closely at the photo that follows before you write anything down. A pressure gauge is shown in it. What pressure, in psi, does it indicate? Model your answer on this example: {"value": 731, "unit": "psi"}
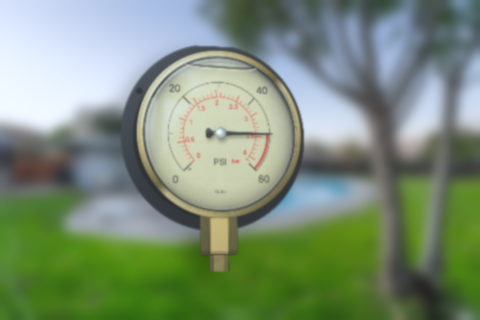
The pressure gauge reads {"value": 50, "unit": "psi"}
